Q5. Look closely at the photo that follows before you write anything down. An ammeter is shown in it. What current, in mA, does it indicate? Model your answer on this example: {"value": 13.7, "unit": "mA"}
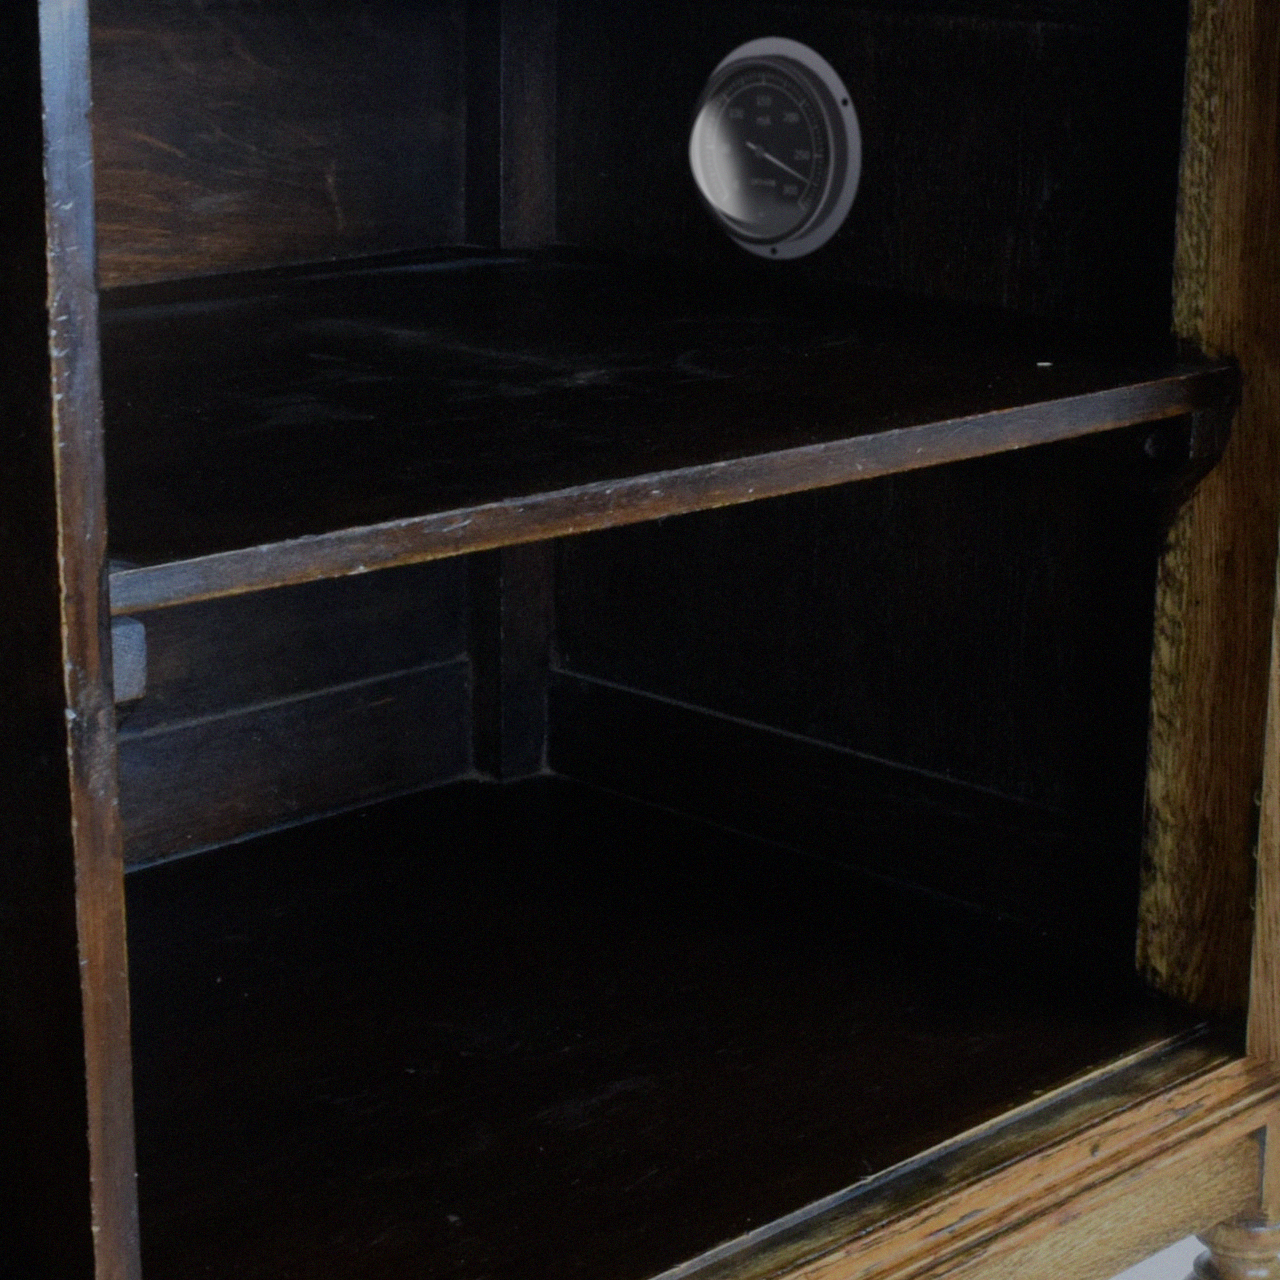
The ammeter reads {"value": 275, "unit": "mA"}
